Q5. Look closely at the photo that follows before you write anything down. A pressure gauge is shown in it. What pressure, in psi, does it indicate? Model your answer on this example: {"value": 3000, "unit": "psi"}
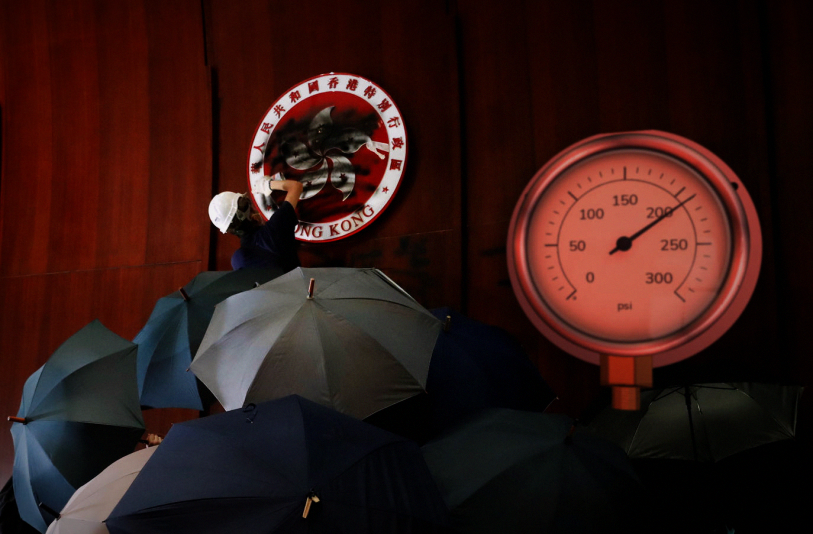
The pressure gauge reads {"value": 210, "unit": "psi"}
